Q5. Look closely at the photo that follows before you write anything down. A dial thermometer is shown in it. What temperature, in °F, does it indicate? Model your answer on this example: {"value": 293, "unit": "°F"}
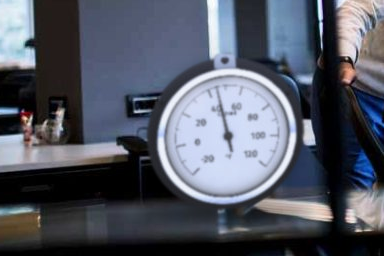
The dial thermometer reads {"value": 45, "unit": "°F"}
